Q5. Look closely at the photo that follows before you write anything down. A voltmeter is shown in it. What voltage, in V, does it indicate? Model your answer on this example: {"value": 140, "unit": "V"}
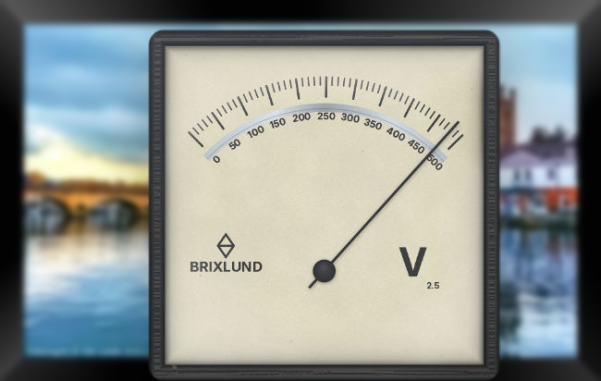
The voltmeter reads {"value": 480, "unit": "V"}
